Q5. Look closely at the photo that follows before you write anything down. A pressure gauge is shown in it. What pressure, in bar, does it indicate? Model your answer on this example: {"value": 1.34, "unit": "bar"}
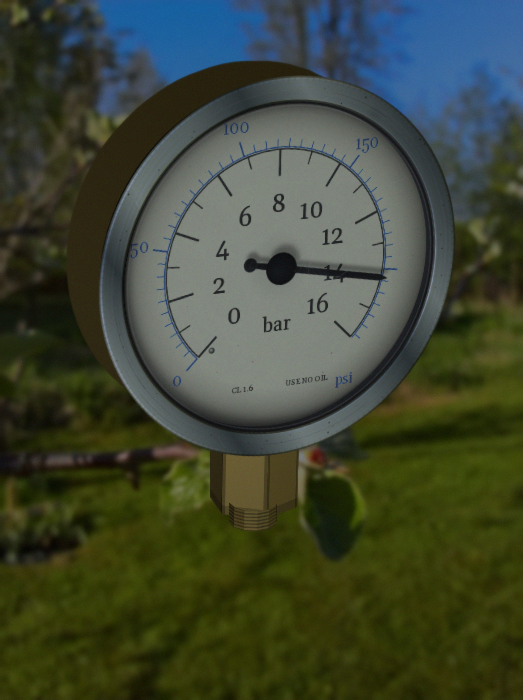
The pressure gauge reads {"value": 14, "unit": "bar"}
